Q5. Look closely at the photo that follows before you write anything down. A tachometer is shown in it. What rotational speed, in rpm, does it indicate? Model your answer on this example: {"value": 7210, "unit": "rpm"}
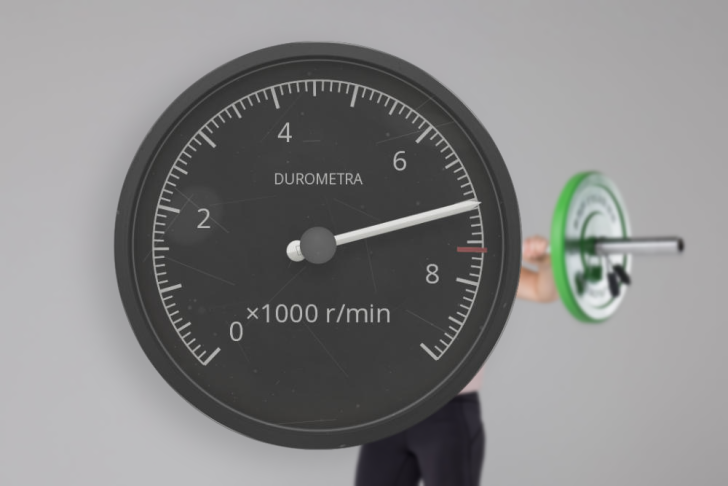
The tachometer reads {"value": 7050, "unit": "rpm"}
